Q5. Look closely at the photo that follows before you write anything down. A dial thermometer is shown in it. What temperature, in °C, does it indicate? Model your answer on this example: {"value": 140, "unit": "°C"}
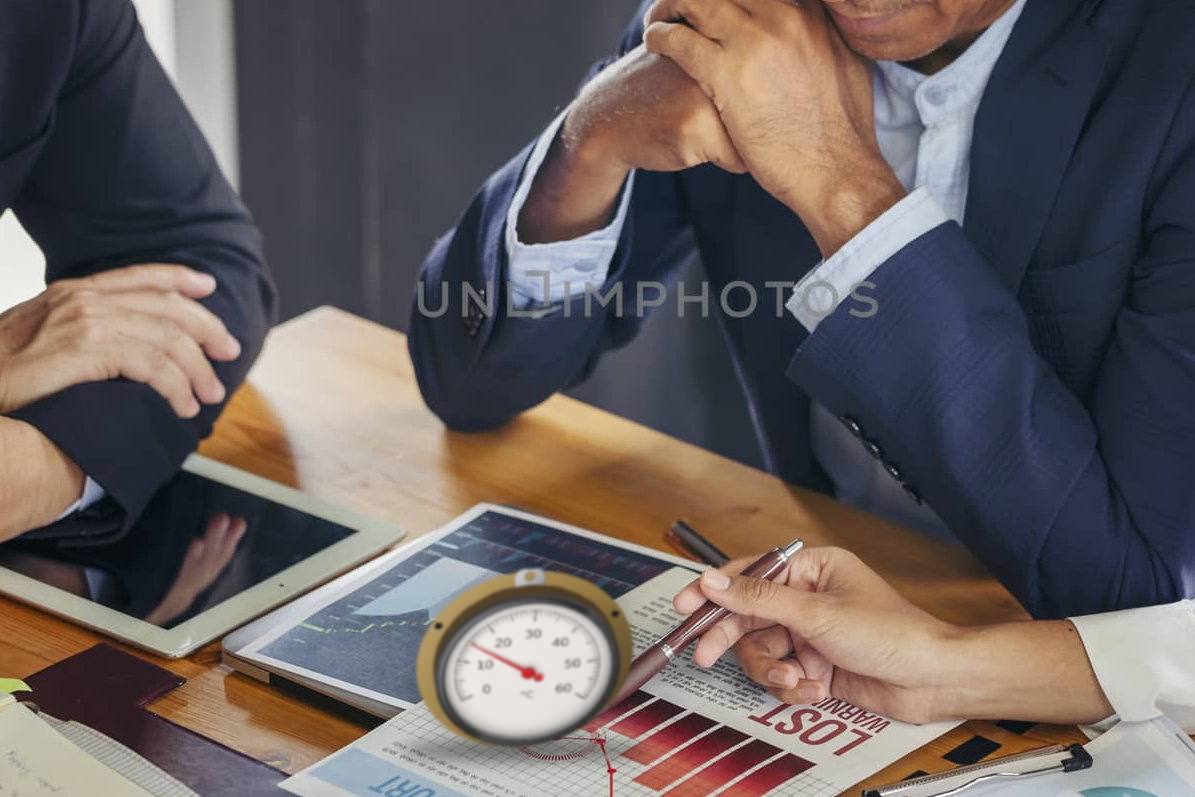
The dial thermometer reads {"value": 15, "unit": "°C"}
